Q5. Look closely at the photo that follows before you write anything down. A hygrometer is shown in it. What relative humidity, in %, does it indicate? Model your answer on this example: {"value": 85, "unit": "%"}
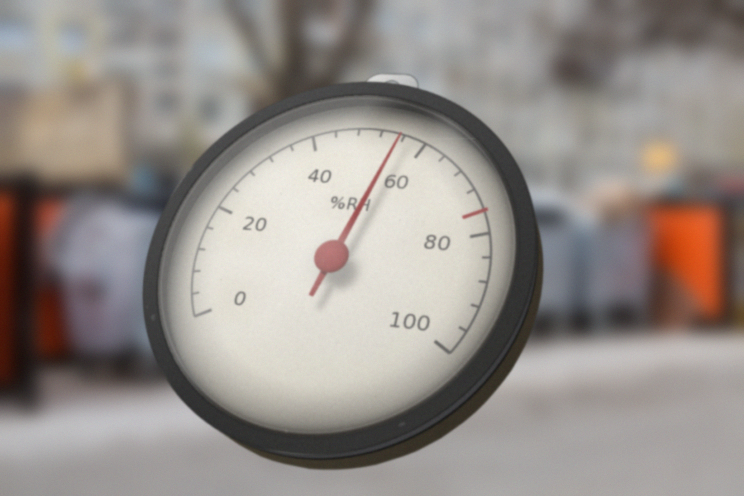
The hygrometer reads {"value": 56, "unit": "%"}
